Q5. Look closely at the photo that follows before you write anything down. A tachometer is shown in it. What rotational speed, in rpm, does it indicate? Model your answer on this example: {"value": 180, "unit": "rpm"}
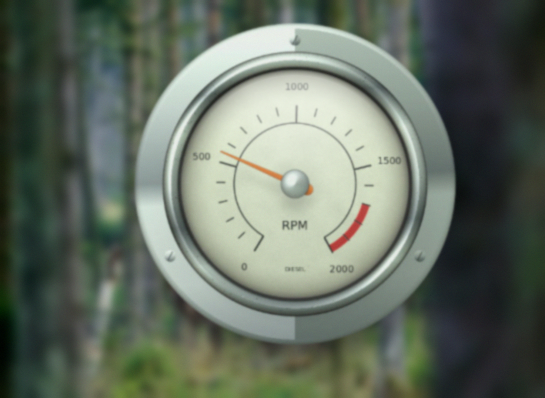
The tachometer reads {"value": 550, "unit": "rpm"}
